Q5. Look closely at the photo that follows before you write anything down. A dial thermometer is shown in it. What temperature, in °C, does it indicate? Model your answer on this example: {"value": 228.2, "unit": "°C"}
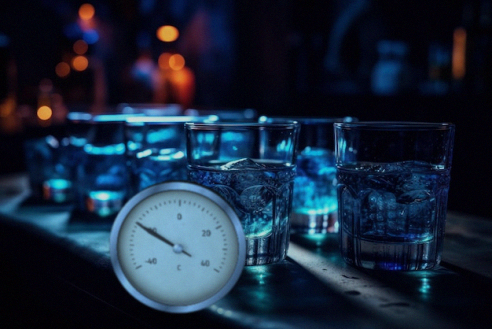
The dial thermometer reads {"value": -20, "unit": "°C"}
